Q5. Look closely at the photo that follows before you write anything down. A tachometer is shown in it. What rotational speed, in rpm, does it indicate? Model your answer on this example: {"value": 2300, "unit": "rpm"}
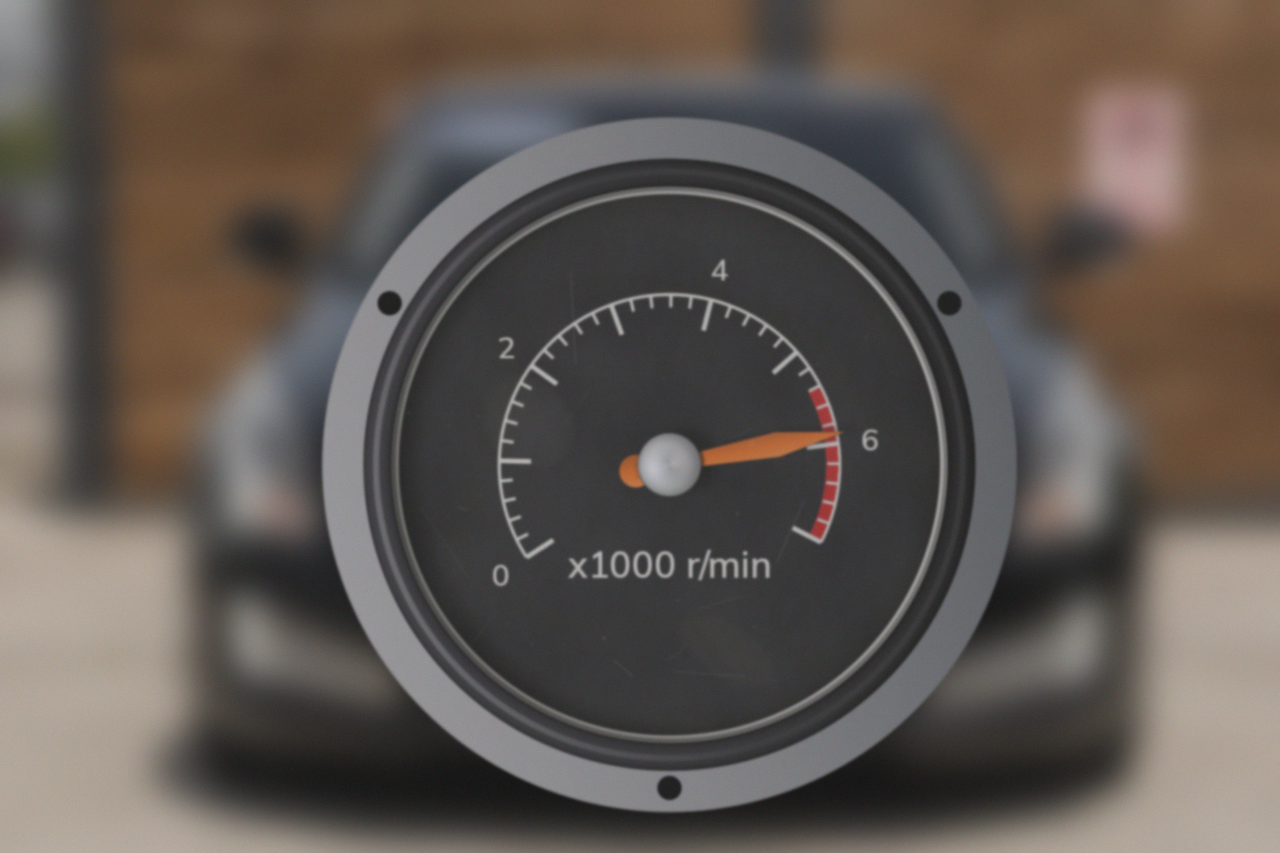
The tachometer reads {"value": 5900, "unit": "rpm"}
